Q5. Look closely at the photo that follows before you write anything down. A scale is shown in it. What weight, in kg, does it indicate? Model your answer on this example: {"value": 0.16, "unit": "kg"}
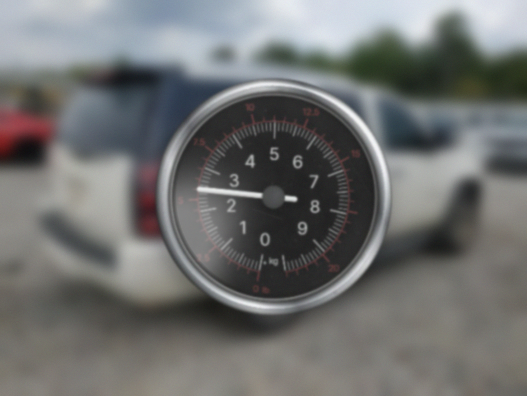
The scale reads {"value": 2.5, "unit": "kg"}
